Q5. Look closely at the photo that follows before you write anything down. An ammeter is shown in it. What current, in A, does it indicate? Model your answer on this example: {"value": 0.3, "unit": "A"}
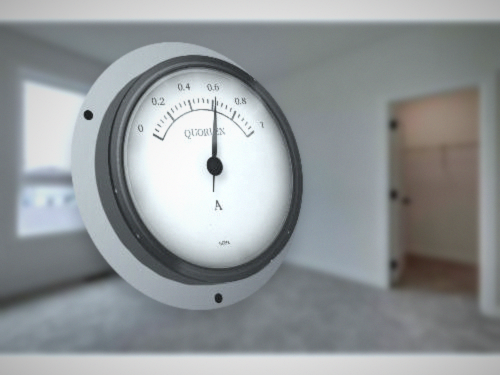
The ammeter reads {"value": 0.6, "unit": "A"}
